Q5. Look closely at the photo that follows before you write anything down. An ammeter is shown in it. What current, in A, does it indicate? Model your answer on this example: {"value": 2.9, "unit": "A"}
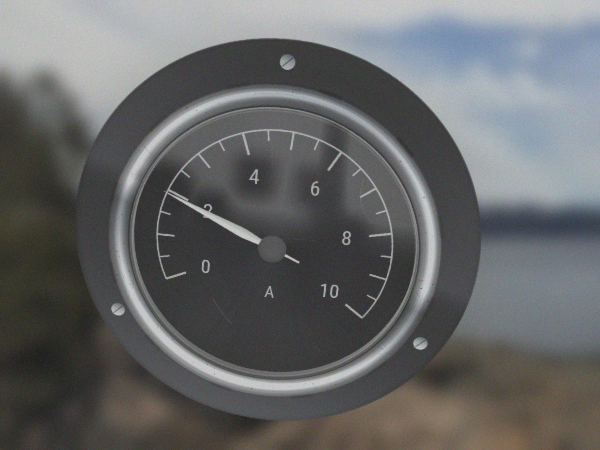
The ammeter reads {"value": 2, "unit": "A"}
